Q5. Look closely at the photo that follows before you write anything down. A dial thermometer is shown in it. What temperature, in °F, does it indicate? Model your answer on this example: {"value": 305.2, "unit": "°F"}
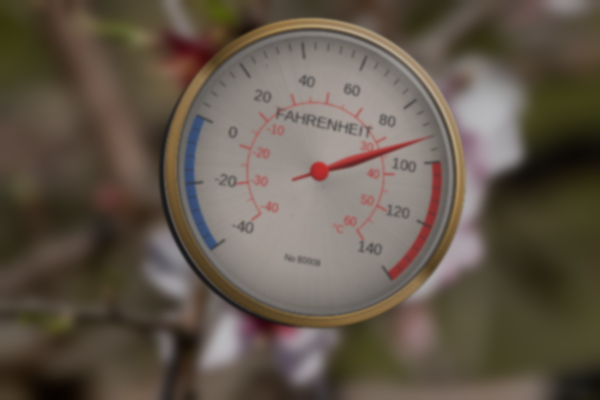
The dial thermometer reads {"value": 92, "unit": "°F"}
